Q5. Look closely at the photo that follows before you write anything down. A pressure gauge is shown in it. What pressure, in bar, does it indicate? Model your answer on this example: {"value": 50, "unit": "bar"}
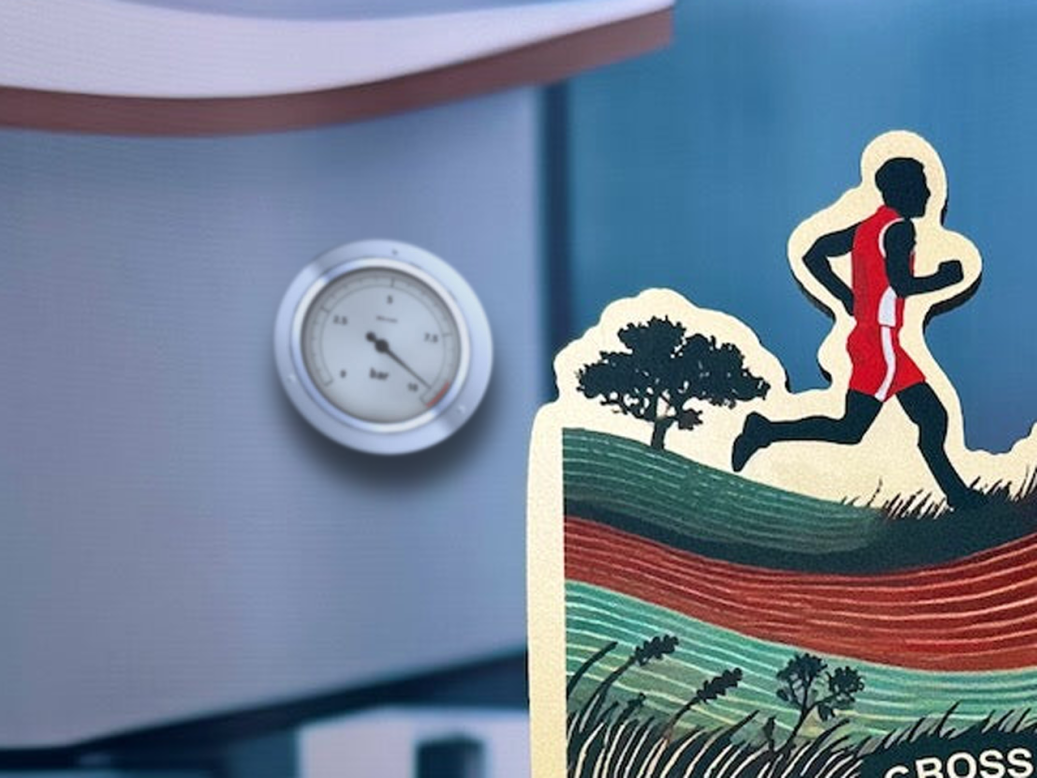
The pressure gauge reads {"value": 9.5, "unit": "bar"}
